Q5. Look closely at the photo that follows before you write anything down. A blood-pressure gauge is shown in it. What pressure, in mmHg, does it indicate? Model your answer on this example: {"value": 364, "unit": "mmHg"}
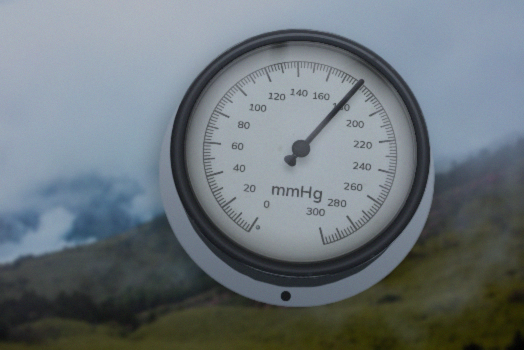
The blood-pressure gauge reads {"value": 180, "unit": "mmHg"}
